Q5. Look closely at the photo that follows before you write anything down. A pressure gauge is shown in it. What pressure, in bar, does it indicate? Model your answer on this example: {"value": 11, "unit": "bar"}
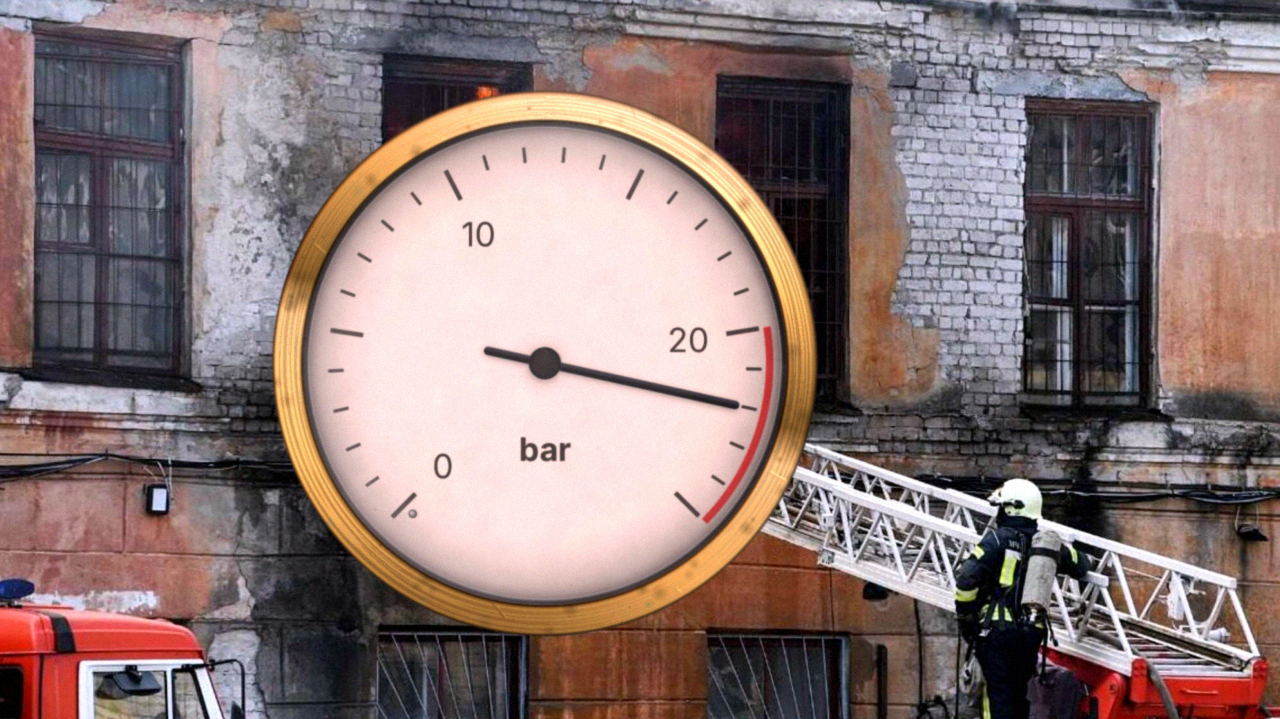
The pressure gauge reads {"value": 22, "unit": "bar"}
